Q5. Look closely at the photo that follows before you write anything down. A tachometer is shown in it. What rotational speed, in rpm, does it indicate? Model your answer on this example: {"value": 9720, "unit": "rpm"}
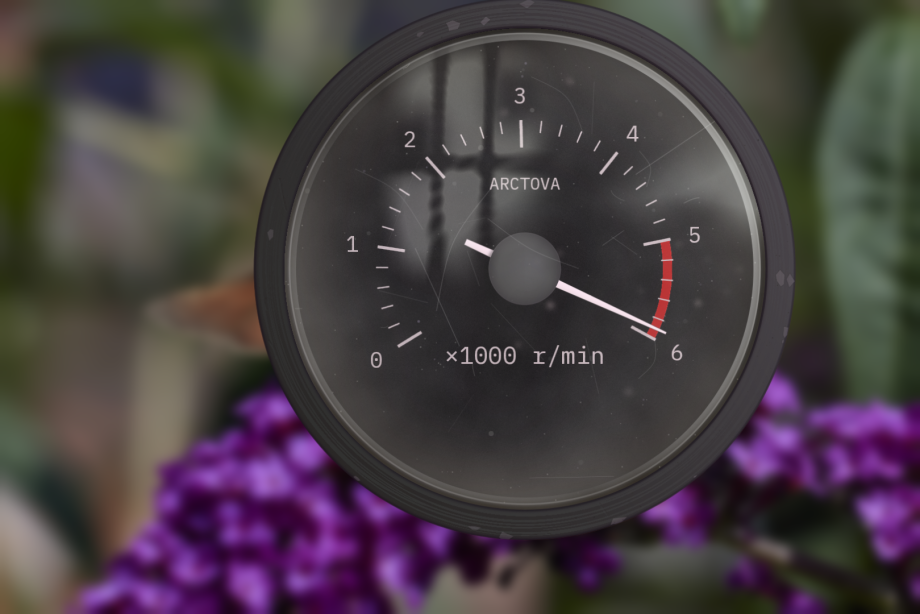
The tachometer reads {"value": 5900, "unit": "rpm"}
